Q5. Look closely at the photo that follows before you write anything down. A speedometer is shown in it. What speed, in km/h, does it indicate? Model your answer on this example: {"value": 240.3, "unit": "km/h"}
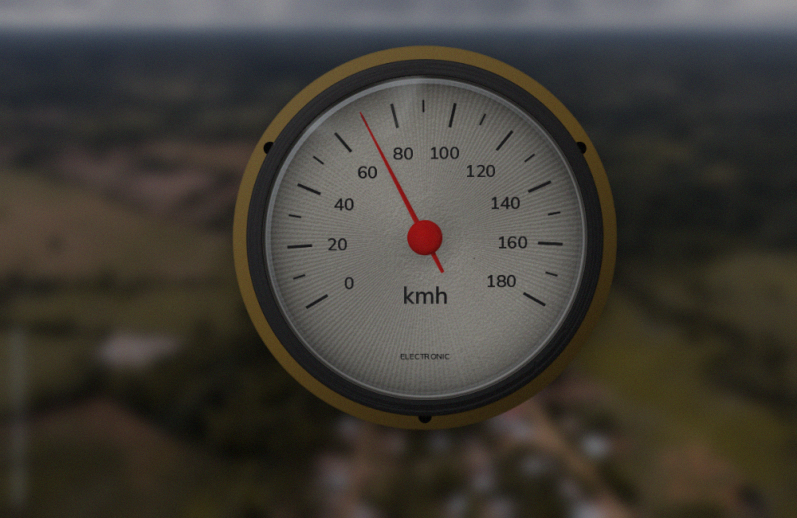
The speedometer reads {"value": 70, "unit": "km/h"}
